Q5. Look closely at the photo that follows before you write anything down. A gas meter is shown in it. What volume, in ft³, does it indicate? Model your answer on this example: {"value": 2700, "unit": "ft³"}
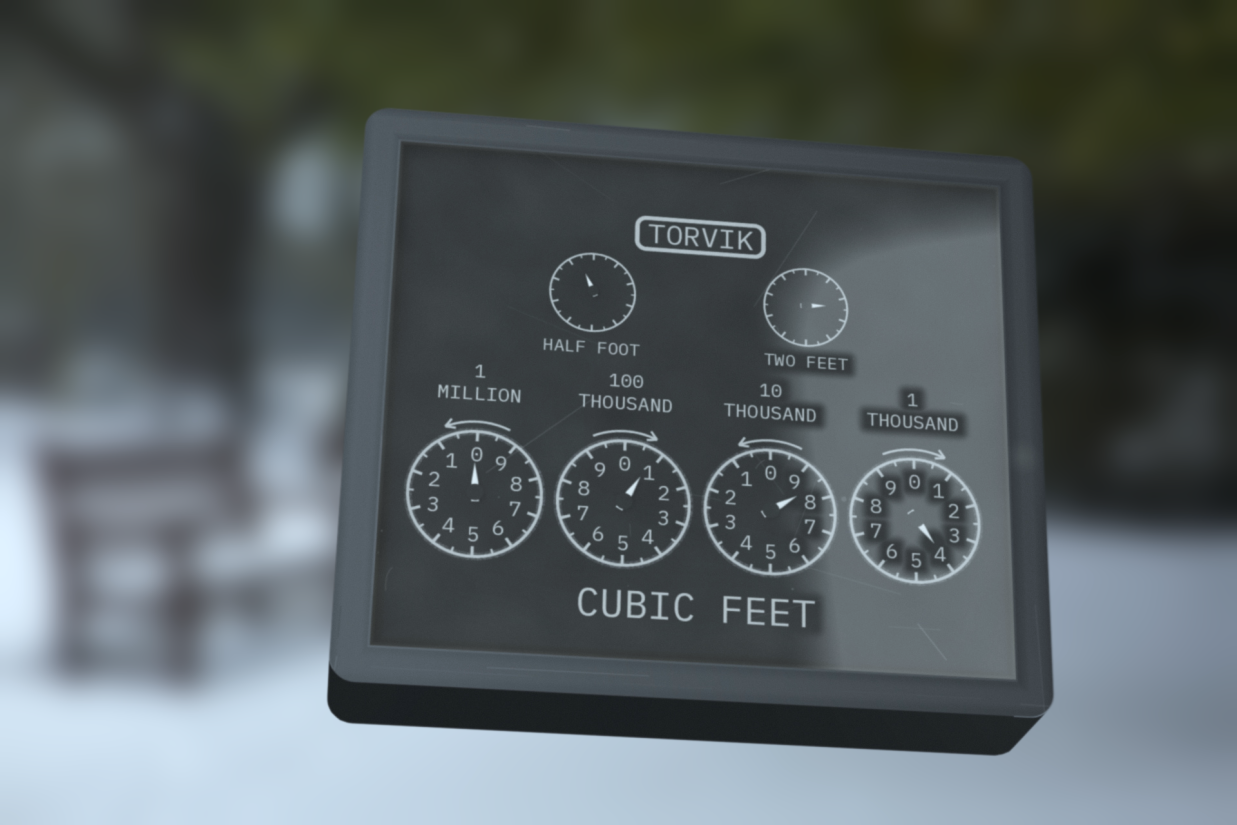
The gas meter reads {"value": 8400, "unit": "ft³"}
